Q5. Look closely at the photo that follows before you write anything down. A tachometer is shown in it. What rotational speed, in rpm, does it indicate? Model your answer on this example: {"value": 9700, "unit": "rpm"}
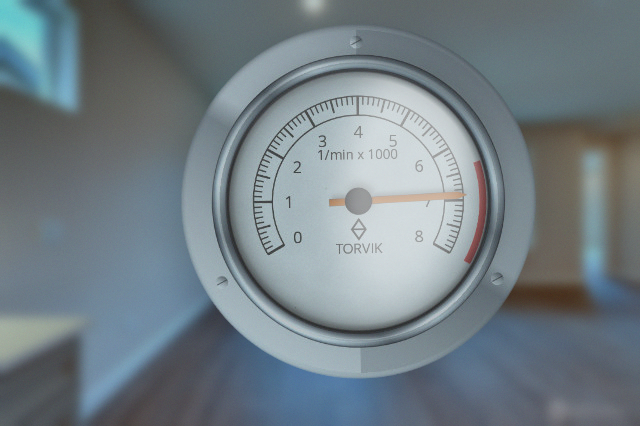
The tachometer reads {"value": 6900, "unit": "rpm"}
